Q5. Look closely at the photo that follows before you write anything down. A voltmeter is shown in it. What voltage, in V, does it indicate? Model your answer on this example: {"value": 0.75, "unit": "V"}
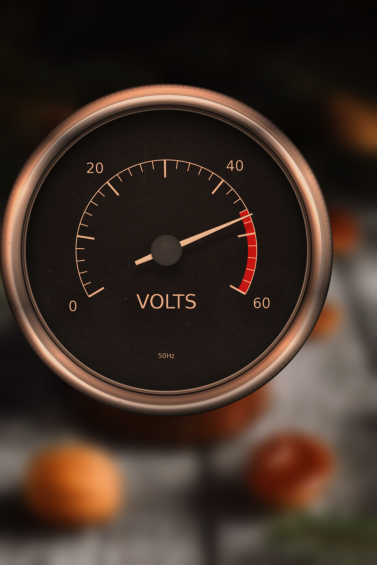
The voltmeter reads {"value": 47, "unit": "V"}
